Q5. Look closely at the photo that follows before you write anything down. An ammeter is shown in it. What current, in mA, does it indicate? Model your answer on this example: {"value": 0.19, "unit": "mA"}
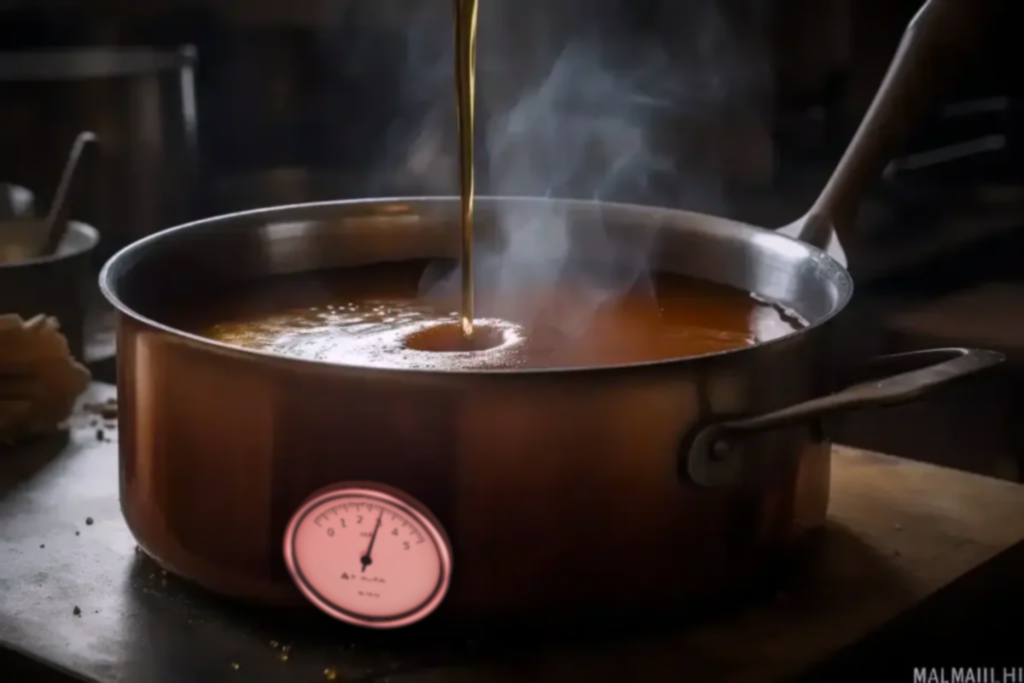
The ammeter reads {"value": 3, "unit": "mA"}
